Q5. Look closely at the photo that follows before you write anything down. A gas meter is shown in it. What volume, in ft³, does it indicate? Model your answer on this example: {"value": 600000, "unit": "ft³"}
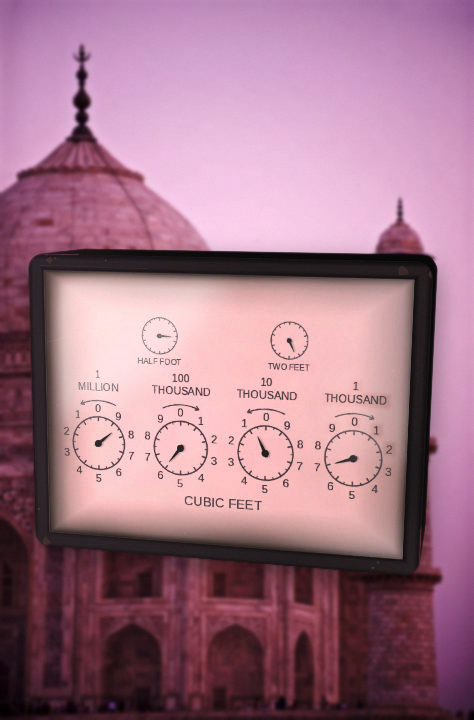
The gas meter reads {"value": 860700, "unit": "ft³"}
